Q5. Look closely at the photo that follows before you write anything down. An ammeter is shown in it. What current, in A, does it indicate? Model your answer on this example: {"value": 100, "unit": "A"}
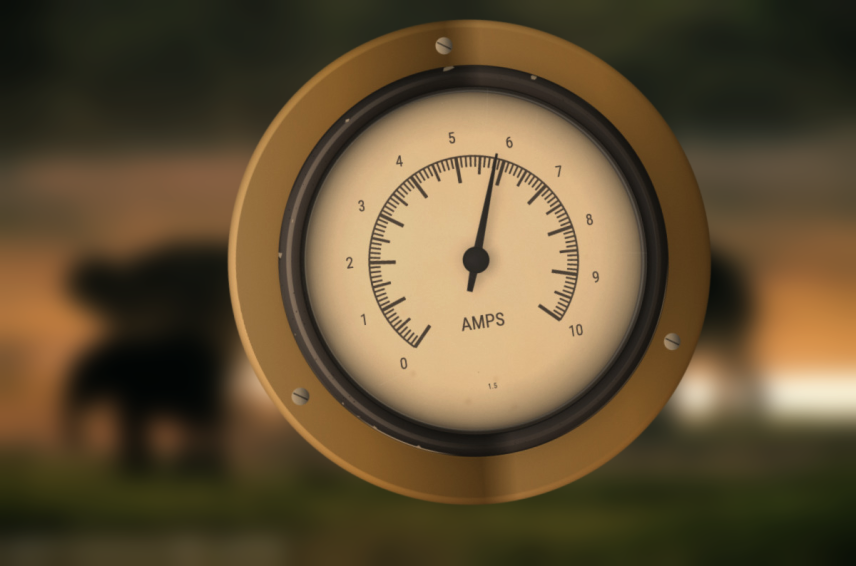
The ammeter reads {"value": 5.8, "unit": "A"}
